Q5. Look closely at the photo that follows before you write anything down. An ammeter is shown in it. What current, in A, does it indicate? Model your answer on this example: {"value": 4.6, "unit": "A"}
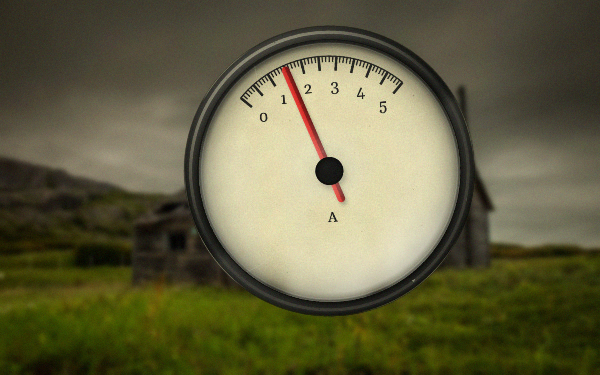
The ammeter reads {"value": 1.5, "unit": "A"}
